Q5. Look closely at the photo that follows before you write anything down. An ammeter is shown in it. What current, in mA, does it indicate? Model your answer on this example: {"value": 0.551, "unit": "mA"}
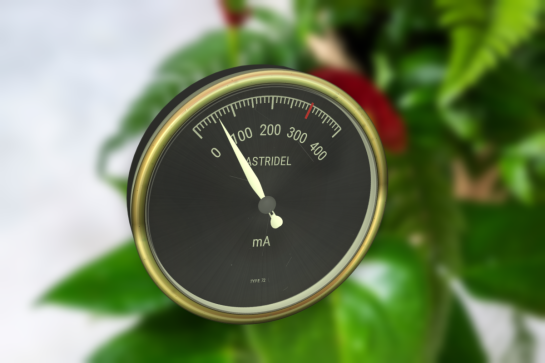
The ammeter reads {"value": 60, "unit": "mA"}
